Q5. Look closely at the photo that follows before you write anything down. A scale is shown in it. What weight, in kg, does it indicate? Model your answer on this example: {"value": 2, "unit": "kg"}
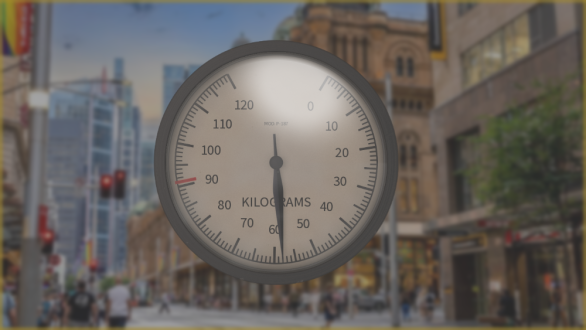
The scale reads {"value": 58, "unit": "kg"}
